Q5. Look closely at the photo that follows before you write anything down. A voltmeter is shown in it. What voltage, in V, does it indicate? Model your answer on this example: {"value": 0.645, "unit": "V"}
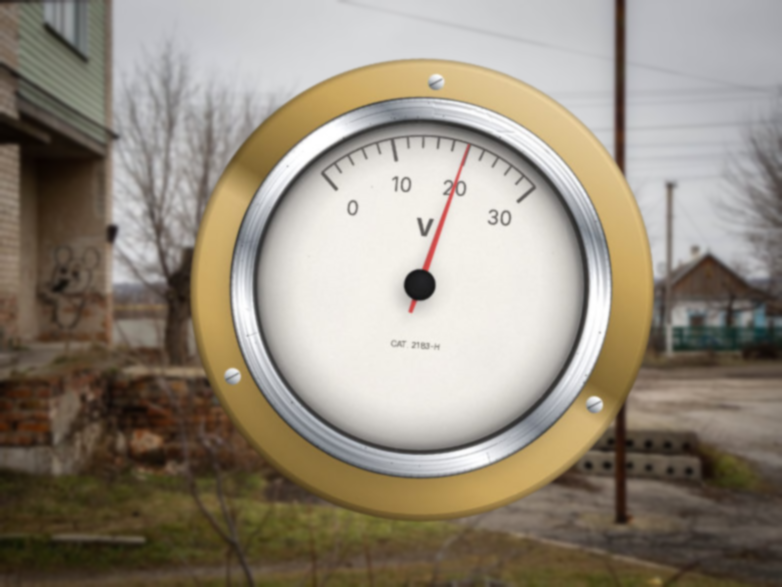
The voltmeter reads {"value": 20, "unit": "V"}
